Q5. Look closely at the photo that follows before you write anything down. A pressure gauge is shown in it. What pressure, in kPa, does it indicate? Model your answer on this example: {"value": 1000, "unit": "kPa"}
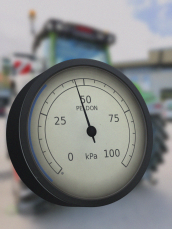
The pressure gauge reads {"value": 45, "unit": "kPa"}
